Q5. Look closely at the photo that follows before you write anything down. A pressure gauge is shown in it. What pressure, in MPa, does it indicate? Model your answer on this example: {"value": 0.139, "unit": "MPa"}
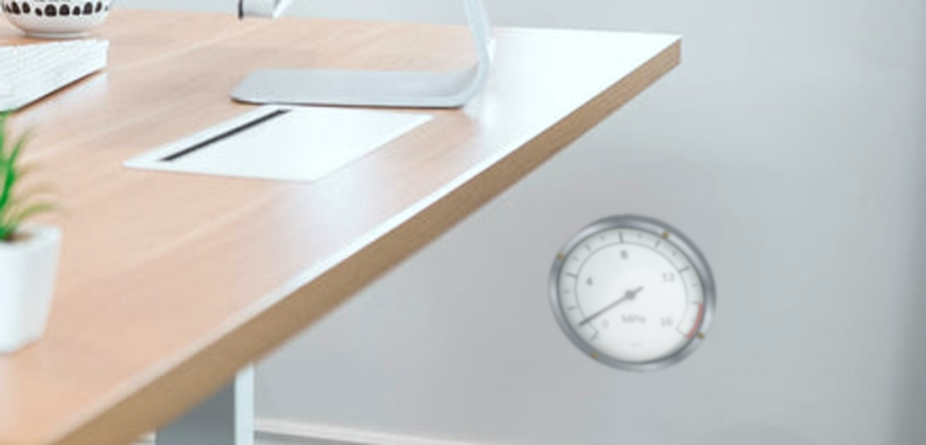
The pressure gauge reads {"value": 1, "unit": "MPa"}
